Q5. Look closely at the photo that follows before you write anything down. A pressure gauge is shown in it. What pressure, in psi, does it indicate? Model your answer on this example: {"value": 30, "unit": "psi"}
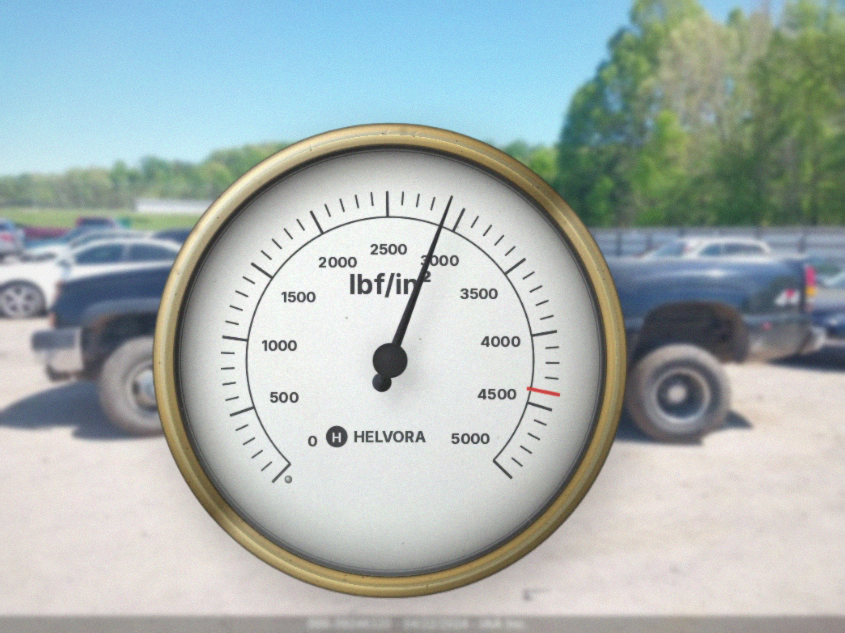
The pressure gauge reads {"value": 2900, "unit": "psi"}
